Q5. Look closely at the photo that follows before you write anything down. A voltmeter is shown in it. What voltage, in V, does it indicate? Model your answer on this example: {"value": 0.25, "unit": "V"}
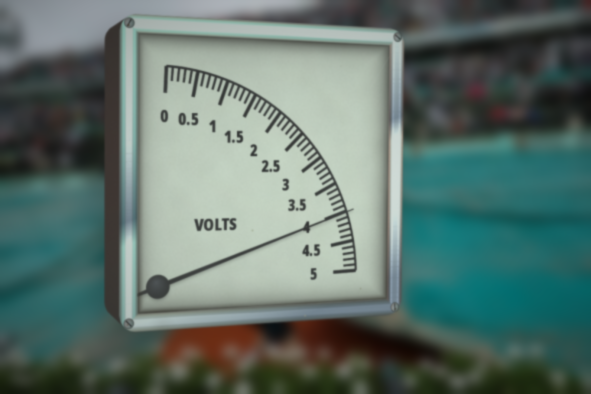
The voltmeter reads {"value": 4, "unit": "V"}
